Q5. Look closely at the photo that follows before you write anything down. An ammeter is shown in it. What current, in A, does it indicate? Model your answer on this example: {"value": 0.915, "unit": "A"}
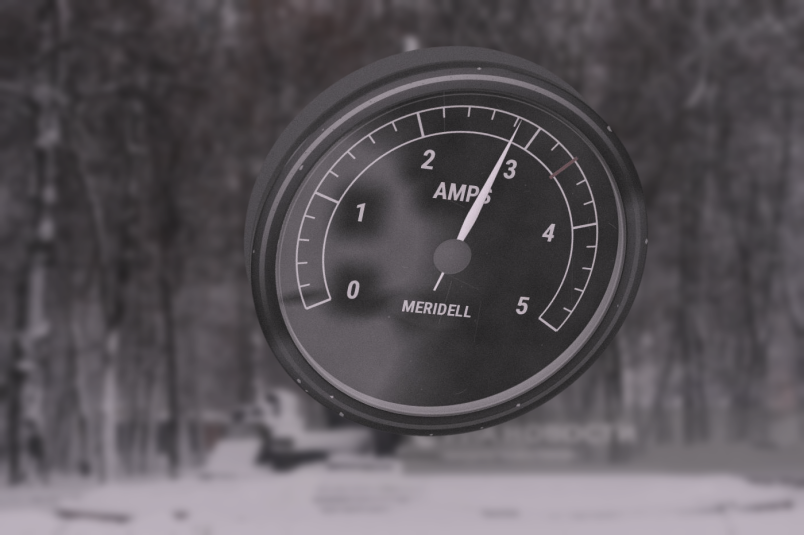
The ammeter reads {"value": 2.8, "unit": "A"}
